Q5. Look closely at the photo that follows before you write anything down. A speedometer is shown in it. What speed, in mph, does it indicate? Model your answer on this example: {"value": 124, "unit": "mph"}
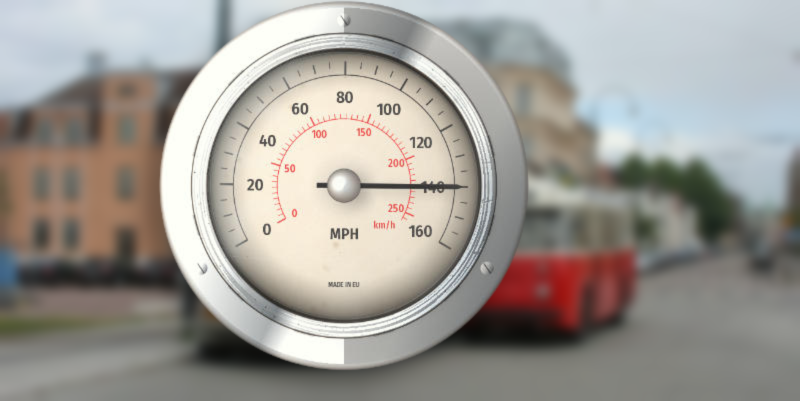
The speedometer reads {"value": 140, "unit": "mph"}
